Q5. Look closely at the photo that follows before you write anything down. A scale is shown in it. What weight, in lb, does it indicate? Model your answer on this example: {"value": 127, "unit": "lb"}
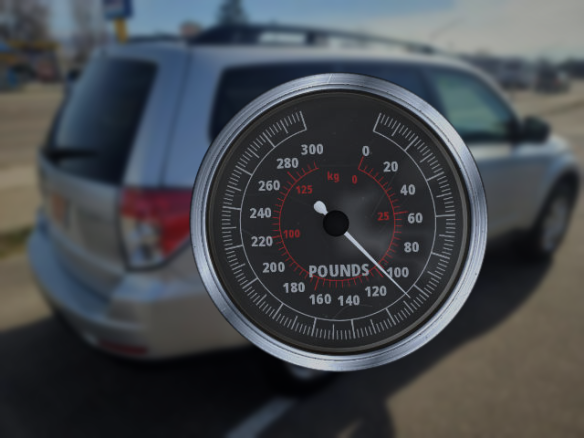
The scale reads {"value": 106, "unit": "lb"}
